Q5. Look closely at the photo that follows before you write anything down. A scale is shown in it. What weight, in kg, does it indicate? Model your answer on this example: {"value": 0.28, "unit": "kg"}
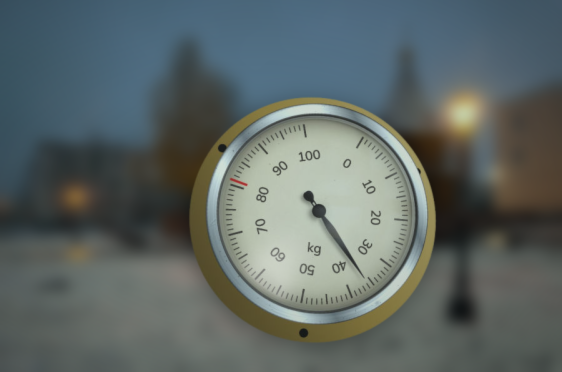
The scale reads {"value": 36, "unit": "kg"}
